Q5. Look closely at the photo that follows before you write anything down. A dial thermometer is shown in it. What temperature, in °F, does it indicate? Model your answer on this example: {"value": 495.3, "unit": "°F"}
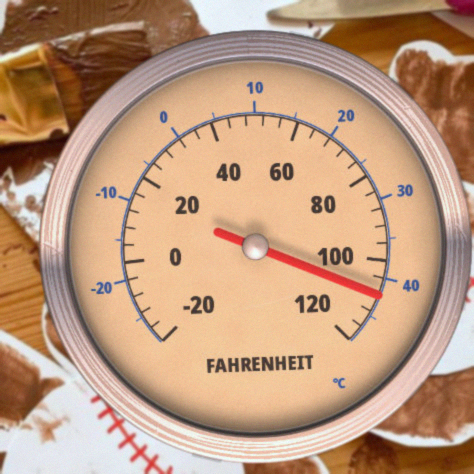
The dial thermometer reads {"value": 108, "unit": "°F"}
